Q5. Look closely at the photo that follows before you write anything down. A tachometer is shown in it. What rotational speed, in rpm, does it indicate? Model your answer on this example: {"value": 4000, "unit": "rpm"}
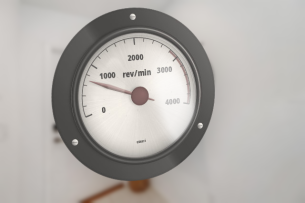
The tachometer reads {"value": 700, "unit": "rpm"}
